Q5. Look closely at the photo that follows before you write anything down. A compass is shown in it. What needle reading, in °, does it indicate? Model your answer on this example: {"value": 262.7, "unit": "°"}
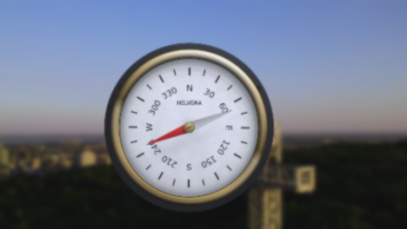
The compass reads {"value": 247.5, "unit": "°"}
